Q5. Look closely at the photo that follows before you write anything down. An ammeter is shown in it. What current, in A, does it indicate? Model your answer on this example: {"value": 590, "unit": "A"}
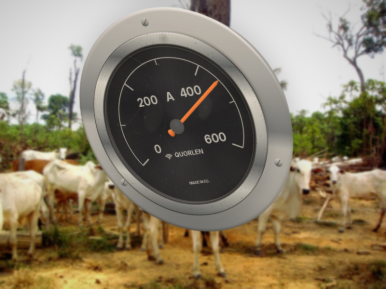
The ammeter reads {"value": 450, "unit": "A"}
